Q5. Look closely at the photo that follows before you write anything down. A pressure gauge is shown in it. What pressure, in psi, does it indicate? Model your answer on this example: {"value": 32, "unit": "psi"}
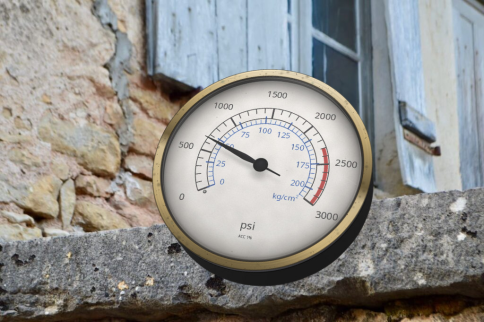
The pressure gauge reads {"value": 650, "unit": "psi"}
